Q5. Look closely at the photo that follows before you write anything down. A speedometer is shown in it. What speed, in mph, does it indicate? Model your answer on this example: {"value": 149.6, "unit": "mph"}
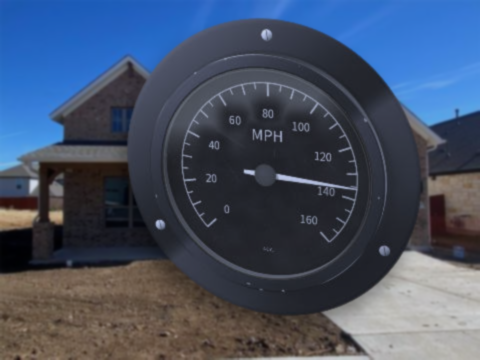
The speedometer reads {"value": 135, "unit": "mph"}
